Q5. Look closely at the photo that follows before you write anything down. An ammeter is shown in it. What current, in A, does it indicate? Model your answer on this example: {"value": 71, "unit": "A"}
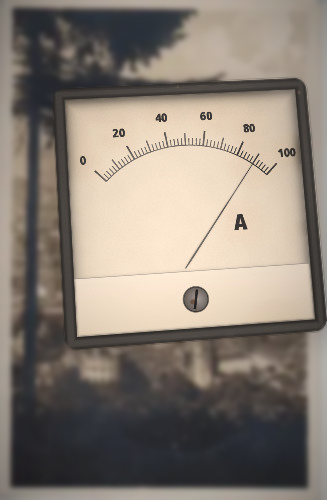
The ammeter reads {"value": 90, "unit": "A"}
